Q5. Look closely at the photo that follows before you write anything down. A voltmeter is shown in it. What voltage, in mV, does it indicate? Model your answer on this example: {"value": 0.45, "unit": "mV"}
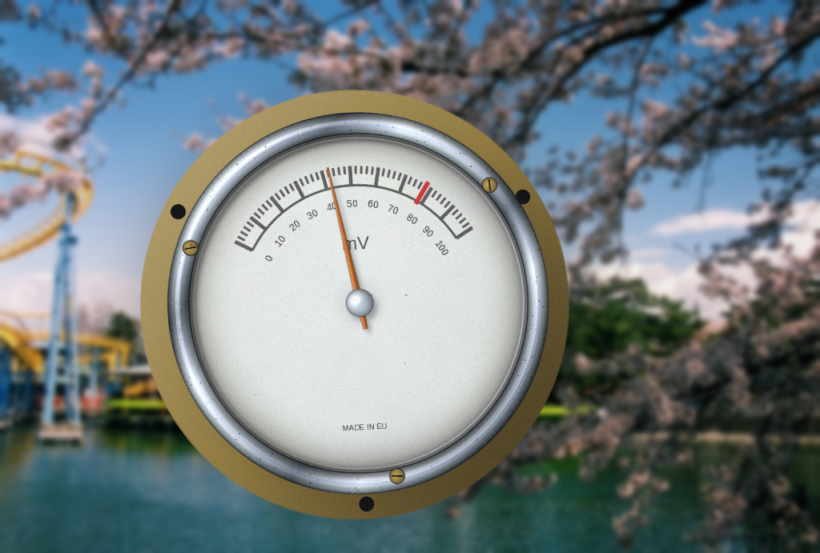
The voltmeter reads {"value": 42, "unit": "mV"}
